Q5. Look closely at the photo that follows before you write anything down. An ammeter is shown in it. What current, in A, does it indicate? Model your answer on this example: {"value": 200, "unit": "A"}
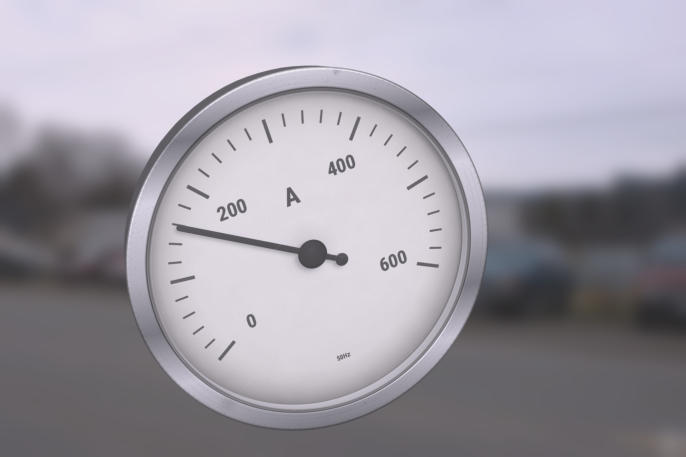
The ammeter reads {"value": 160, "unit": "A"}
